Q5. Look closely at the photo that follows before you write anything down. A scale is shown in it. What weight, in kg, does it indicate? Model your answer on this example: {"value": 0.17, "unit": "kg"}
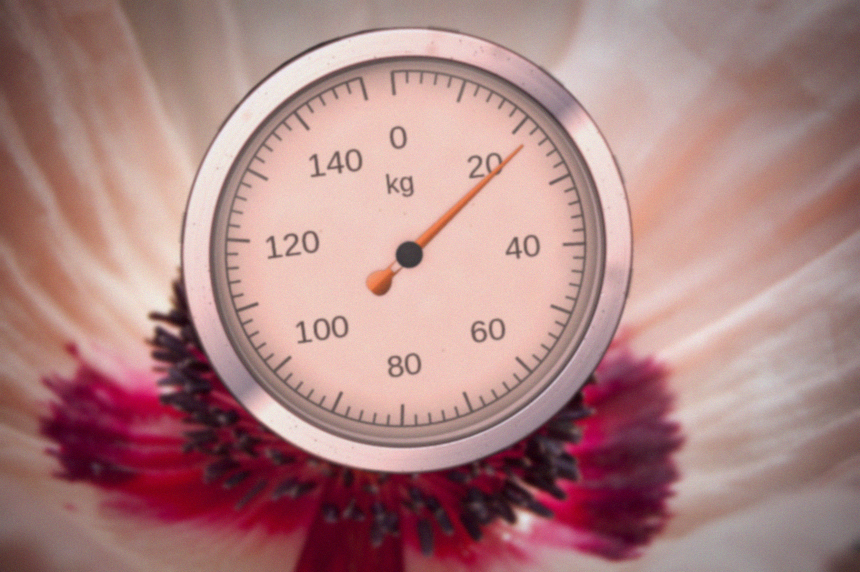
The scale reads {"value": 22, "unit": "kg"}
